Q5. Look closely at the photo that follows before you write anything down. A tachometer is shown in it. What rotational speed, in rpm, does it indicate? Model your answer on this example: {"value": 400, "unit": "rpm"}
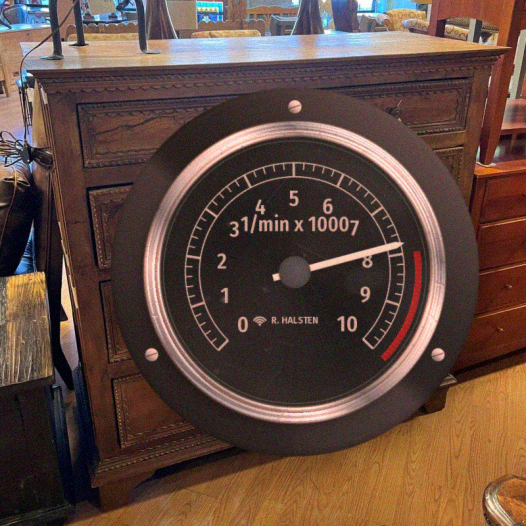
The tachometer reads {"value": 7800, "unit": "rpm"}
